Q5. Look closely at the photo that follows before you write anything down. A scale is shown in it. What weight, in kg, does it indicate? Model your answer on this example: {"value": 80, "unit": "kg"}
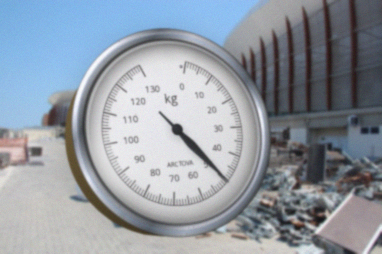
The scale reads {"value": 50, "unit": "kg"}
